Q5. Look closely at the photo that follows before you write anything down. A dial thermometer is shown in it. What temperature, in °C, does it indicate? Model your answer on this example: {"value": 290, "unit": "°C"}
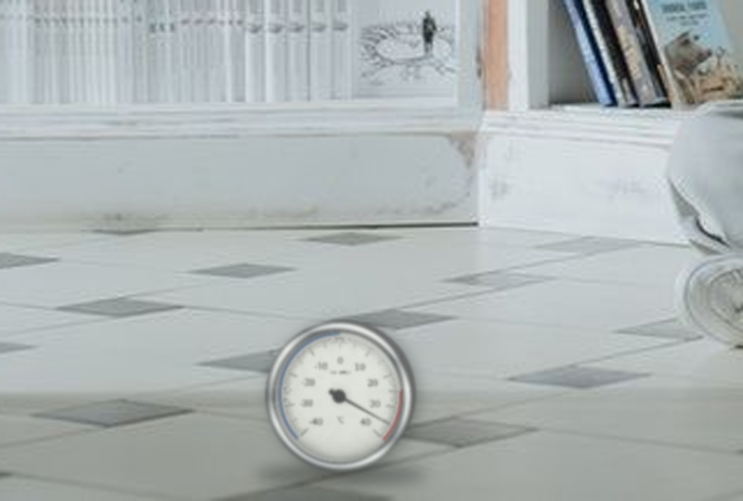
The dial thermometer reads {"value": 35, "unit": "°C"}
